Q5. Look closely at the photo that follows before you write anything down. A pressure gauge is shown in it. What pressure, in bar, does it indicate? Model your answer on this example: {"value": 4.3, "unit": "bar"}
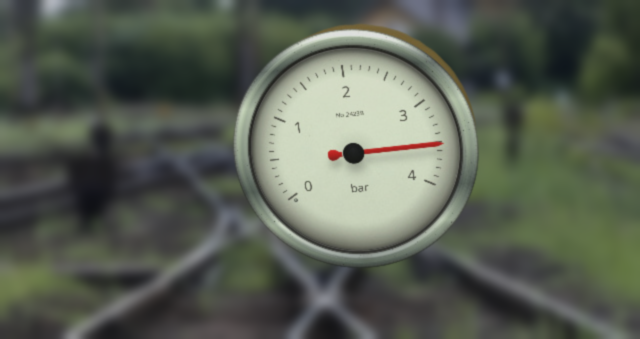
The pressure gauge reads {"value": 3.5, "unit": "bar"}
